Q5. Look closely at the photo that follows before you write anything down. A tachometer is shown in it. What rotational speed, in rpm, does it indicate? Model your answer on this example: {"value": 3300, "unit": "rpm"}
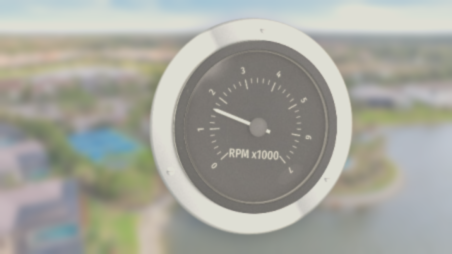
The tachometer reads {"value": 1600, "unit": "rpm"}
